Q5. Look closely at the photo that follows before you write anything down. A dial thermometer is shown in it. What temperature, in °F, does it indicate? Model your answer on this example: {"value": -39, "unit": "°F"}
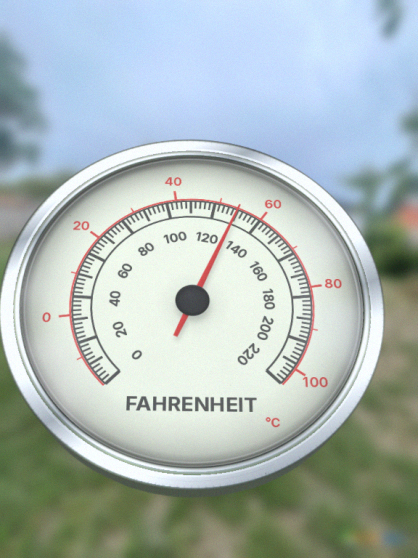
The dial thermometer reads {"value": 130, "unit": "°F"}
